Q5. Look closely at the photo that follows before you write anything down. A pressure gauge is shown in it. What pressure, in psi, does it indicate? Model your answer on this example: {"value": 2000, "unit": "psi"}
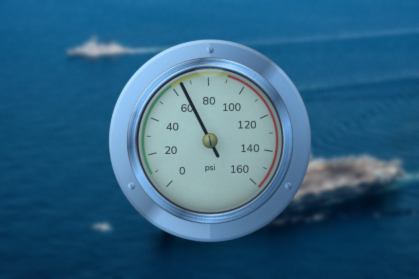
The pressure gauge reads {"value": 65, "unit": "psi"}
